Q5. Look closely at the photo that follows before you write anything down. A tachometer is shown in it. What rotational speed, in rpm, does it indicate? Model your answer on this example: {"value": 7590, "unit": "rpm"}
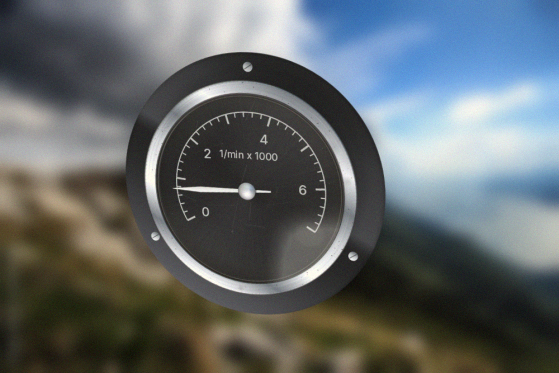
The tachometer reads {"value": 800, "unit": "rpm"}
